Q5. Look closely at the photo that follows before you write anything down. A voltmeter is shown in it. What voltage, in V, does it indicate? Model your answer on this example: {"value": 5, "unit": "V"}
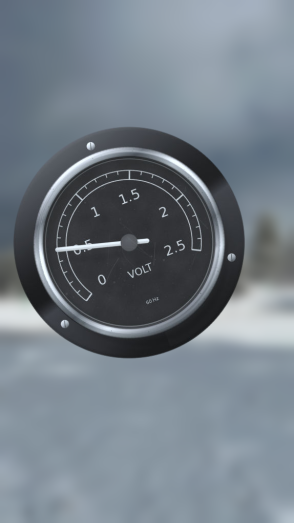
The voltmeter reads {"value": 0.5, "unit": "V"}
